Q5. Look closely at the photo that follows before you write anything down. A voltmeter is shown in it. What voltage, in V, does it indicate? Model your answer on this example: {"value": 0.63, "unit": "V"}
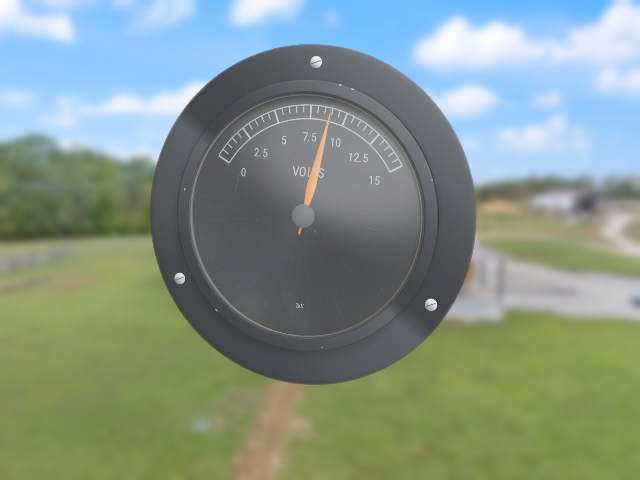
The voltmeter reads {"value": 9, "unit": "V"}
